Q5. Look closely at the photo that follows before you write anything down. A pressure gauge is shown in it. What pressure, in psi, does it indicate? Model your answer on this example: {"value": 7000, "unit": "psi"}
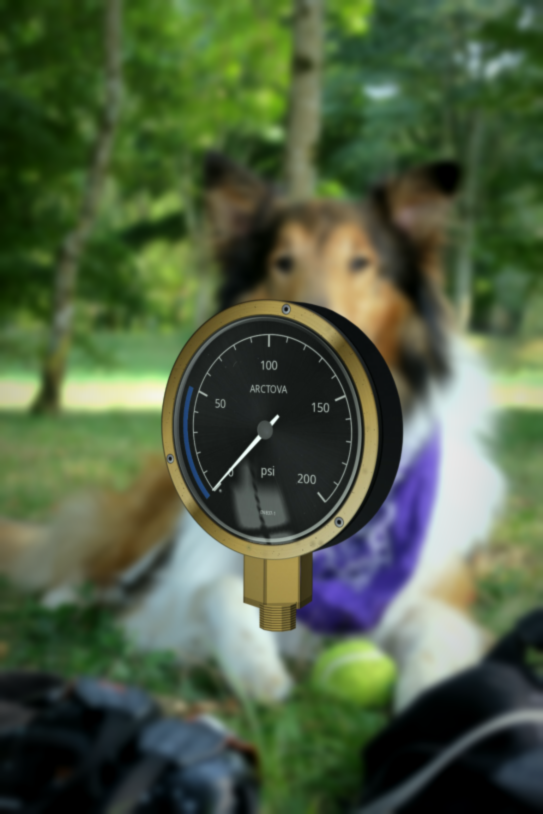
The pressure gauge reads {"value": 0, "unit": "psi"}
